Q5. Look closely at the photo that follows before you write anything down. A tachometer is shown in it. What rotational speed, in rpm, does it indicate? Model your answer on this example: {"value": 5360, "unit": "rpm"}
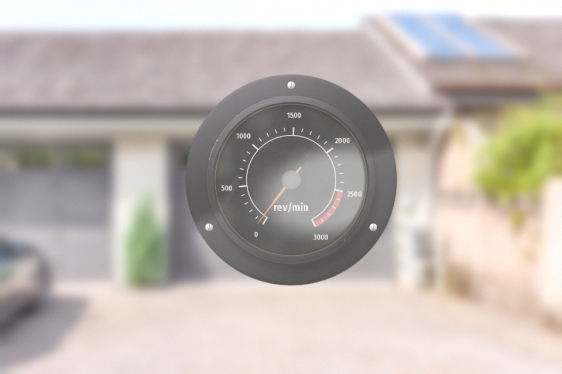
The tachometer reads {"value": 50, "unit": "rpm"}
